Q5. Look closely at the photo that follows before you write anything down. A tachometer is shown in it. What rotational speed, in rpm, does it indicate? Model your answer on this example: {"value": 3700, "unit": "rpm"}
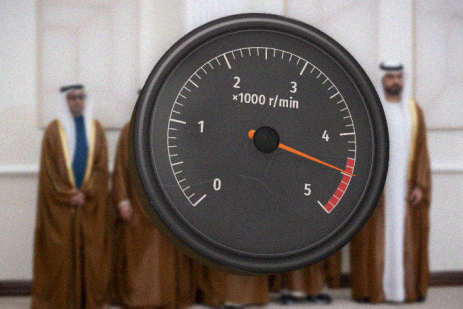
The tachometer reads {"value": 4500, "unit": "rpm"}
